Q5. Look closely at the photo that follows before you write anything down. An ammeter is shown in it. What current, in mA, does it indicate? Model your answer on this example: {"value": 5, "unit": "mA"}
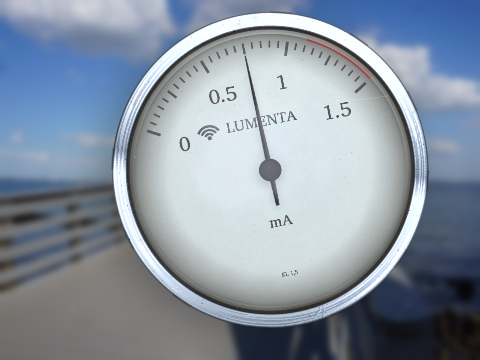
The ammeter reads {"value": 0.75, "unit": "mA"}
